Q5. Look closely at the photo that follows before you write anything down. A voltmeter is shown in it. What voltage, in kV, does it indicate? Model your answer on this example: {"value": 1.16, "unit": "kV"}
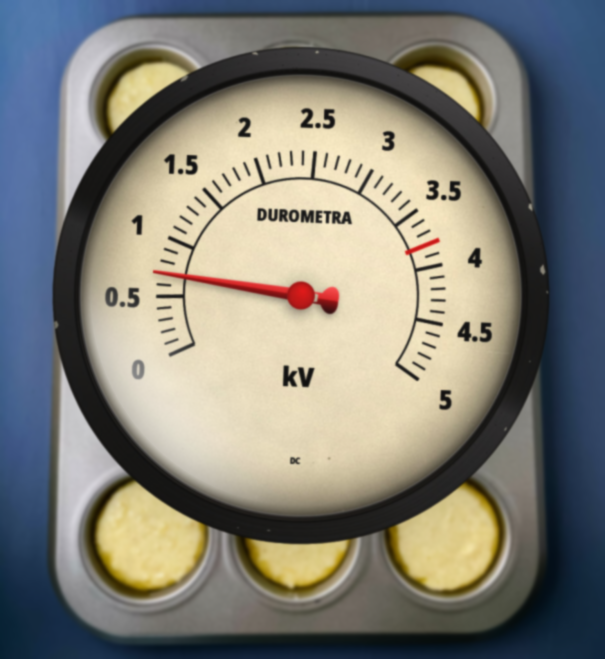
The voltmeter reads {"value": 0.7, "unit": "kV"}
